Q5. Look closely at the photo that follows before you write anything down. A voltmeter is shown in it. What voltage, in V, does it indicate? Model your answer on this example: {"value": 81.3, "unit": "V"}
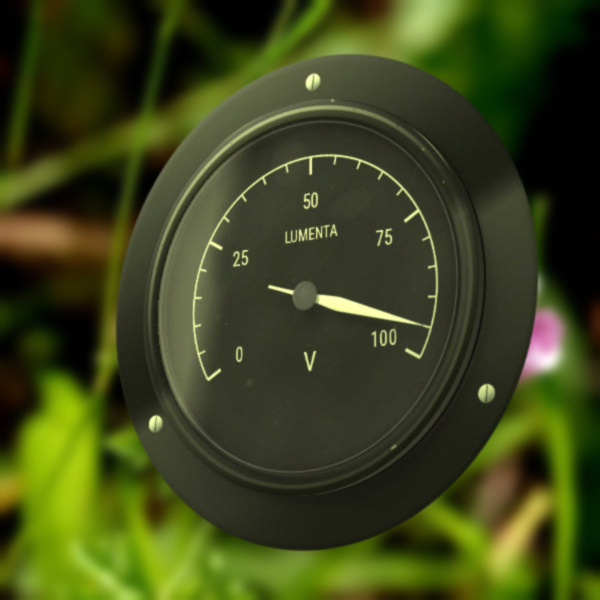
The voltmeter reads {"value": 95, "unit": "V"}
